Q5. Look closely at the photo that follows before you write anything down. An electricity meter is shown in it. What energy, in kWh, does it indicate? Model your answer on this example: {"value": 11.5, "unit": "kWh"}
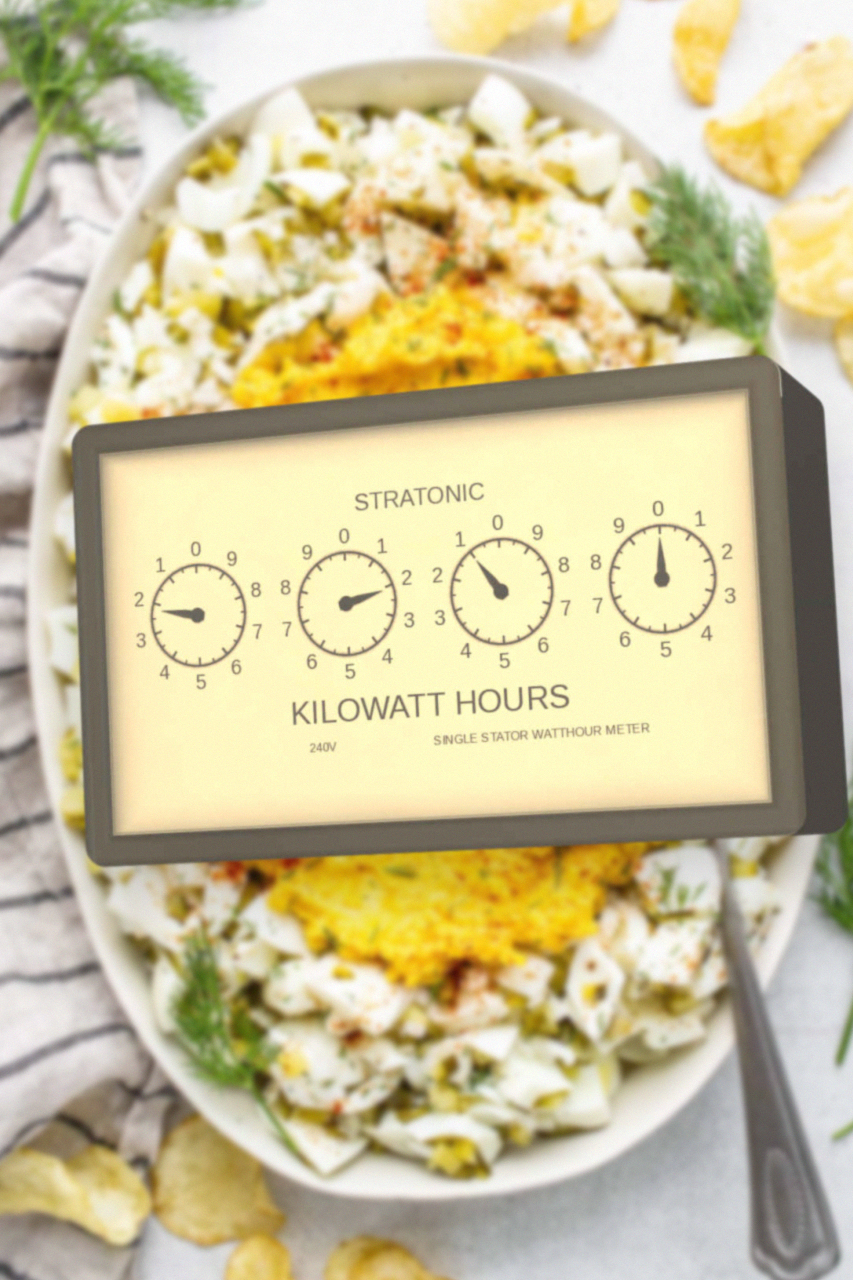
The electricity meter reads {"value": 2210, "unit": "kWh"}
